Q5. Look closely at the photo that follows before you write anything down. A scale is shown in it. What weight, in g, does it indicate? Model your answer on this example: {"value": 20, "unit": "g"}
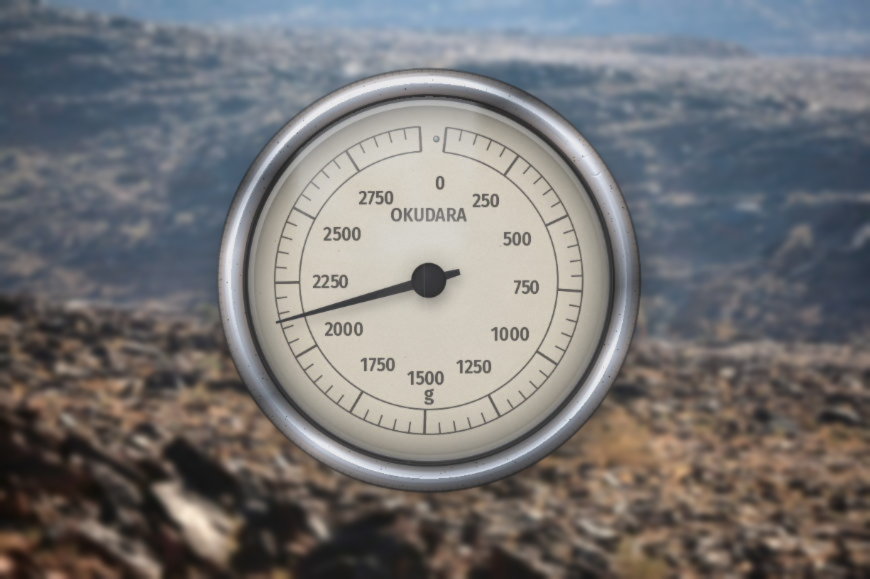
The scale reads {"value": 2125, "unit": "g"}
